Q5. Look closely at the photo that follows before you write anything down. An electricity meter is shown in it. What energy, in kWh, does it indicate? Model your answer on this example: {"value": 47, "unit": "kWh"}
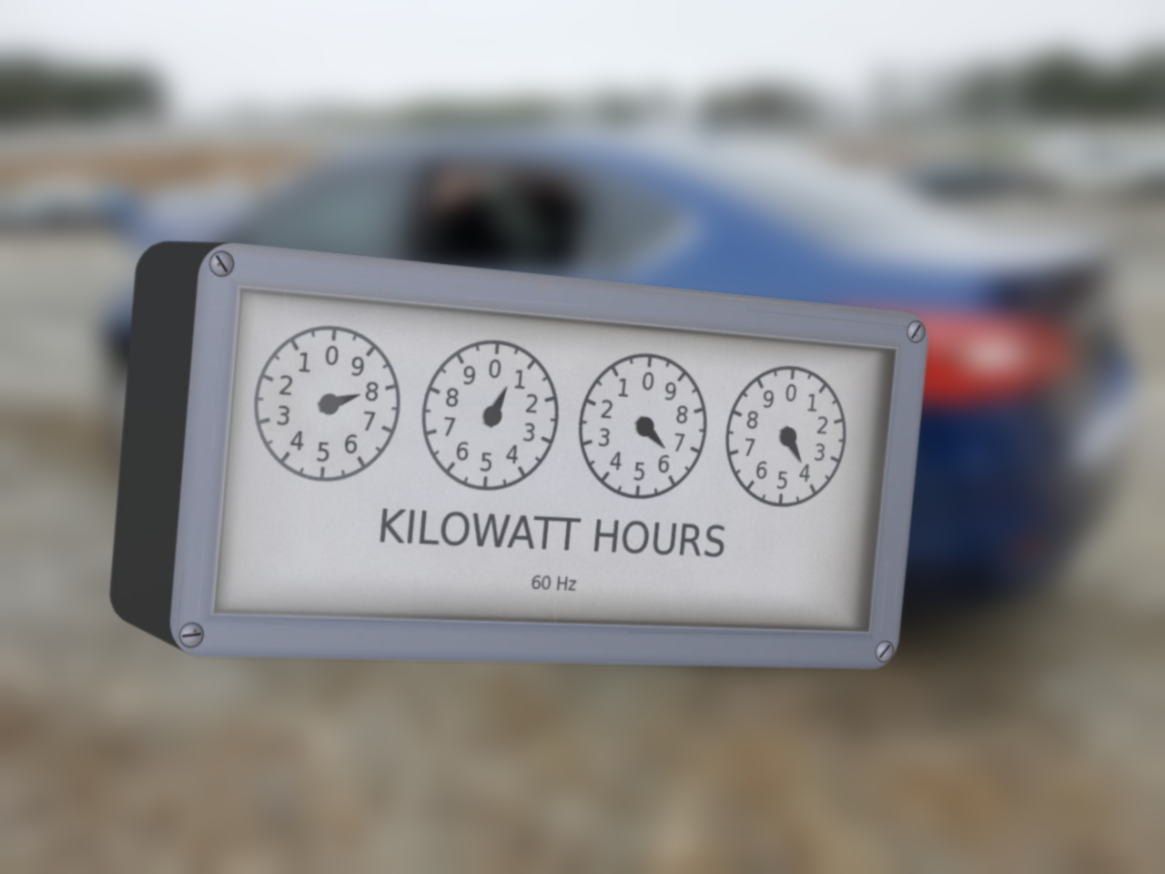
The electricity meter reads {"value": 8064, "unit": "kWh"}
